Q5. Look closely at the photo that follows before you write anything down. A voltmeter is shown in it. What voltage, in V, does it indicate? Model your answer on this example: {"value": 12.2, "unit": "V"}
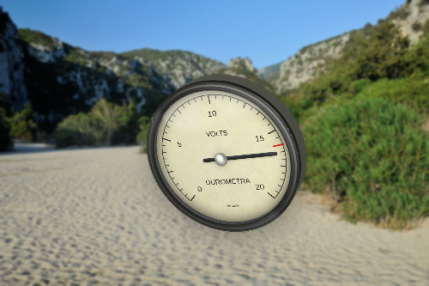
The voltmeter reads {"value": 16.5, "unit": "V"}
